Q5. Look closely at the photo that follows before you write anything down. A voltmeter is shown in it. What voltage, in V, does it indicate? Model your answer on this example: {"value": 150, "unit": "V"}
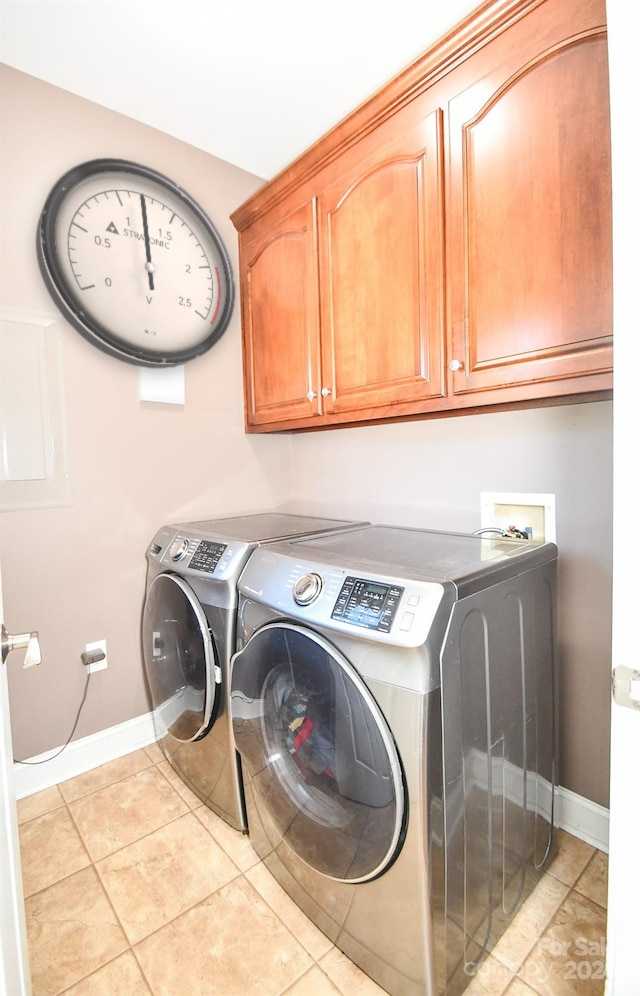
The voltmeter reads {"value": 1.2, "unit": "V"}
